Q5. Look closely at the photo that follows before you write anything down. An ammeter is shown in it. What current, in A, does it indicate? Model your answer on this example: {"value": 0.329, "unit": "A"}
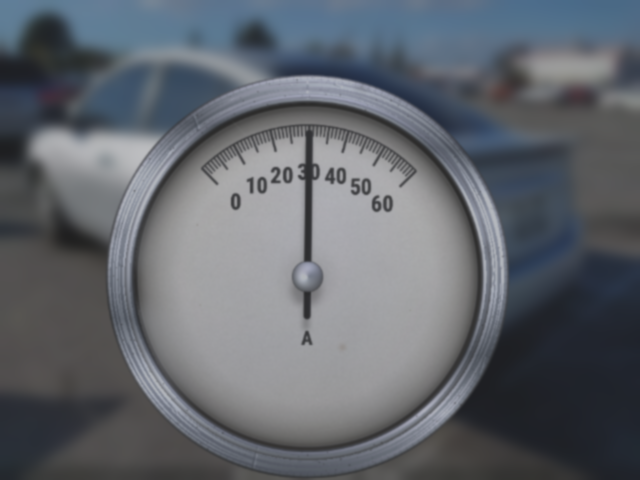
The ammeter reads {"value": 30, "unit": "A"}
